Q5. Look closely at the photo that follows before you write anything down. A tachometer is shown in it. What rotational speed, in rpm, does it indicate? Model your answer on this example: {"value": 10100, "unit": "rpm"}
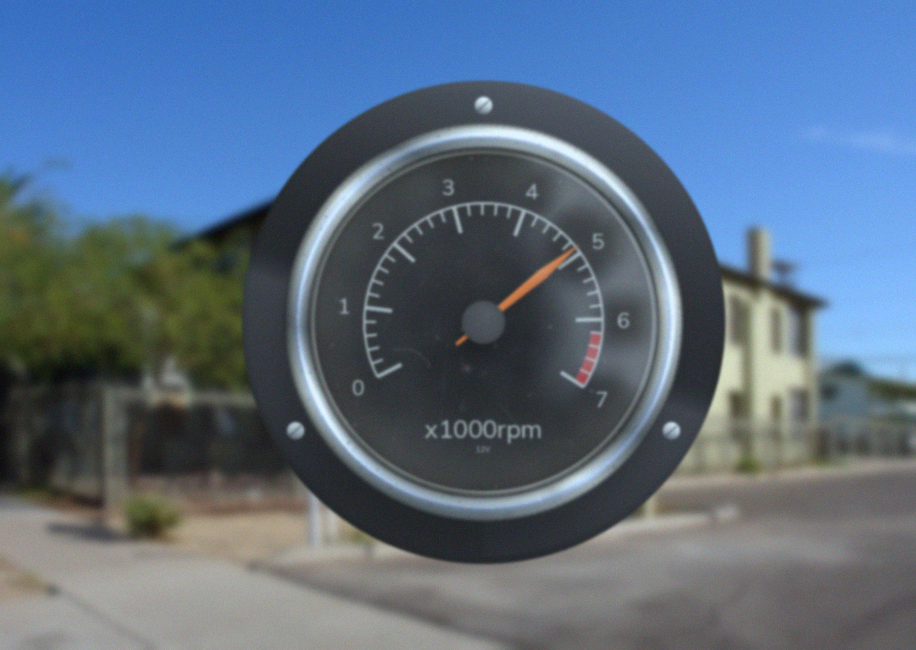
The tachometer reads {"value": 4900, "unit": "rpm"}
